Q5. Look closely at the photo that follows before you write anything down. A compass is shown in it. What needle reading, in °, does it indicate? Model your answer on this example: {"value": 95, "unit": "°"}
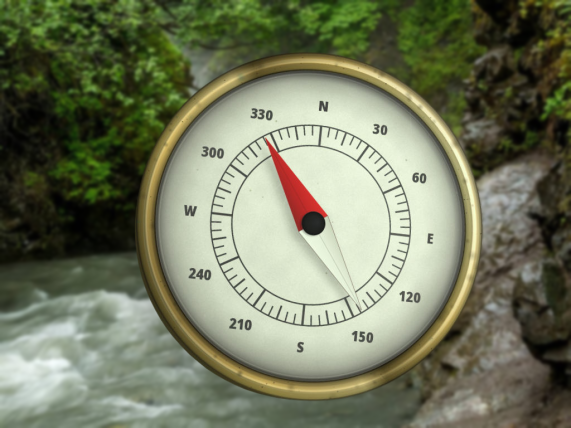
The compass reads {"value": 325, "unit": "°"}
